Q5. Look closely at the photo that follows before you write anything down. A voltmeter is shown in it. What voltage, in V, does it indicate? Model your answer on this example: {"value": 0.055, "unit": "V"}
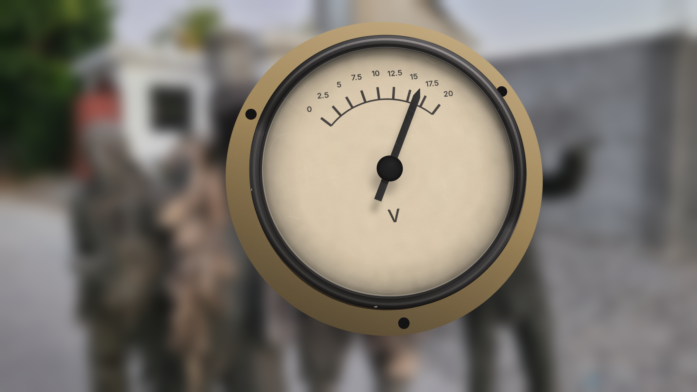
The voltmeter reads {"value": 16.25, "unit": "V"}
